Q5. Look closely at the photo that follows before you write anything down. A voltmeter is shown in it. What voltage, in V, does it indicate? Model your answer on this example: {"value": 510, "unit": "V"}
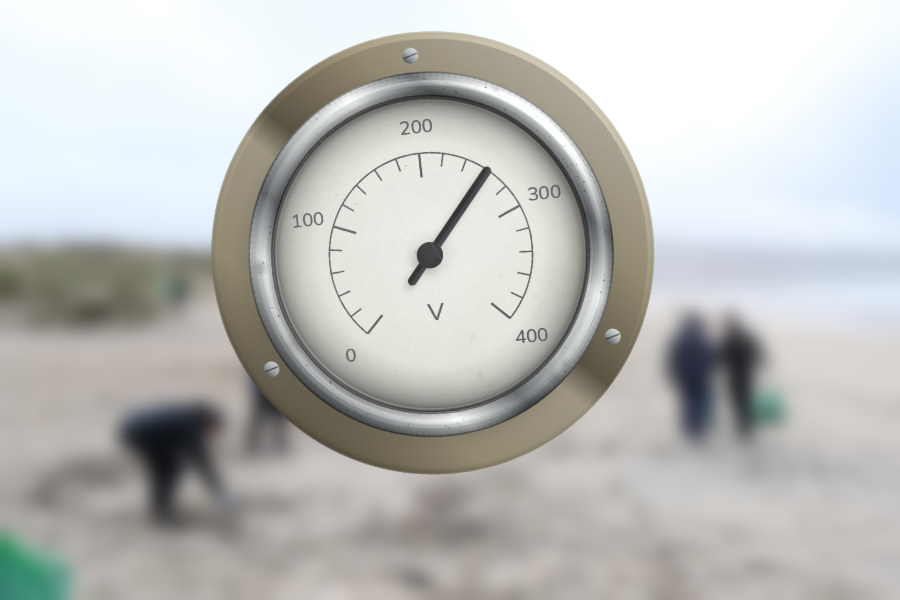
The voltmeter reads {"value": 260, "unit": "V"}
